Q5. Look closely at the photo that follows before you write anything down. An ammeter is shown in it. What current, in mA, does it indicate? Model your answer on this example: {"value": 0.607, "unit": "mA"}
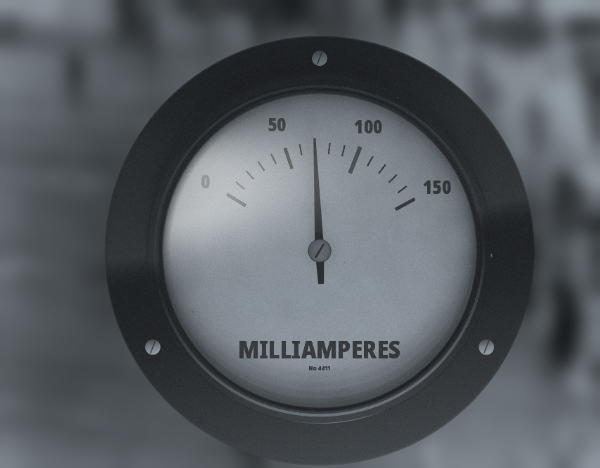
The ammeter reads {"value": 70, "unit": "mA"}
